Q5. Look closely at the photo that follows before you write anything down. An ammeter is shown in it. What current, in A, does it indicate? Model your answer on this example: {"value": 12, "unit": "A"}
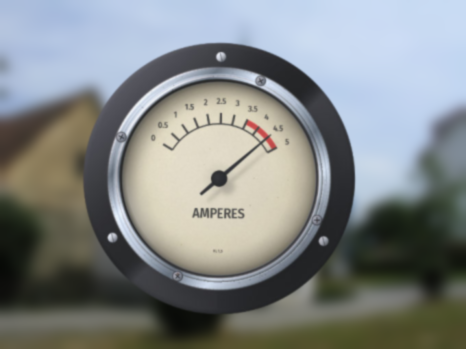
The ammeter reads {"value": 4.5, "unit": "A"}
